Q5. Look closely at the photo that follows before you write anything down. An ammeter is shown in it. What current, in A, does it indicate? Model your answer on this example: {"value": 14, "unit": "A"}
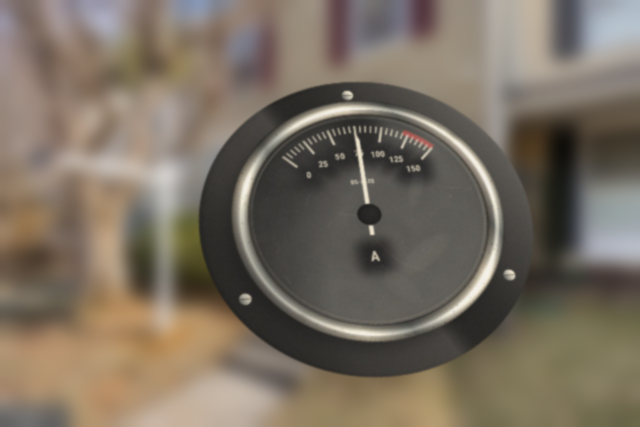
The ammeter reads {"value": 75, "unit": "A"}
